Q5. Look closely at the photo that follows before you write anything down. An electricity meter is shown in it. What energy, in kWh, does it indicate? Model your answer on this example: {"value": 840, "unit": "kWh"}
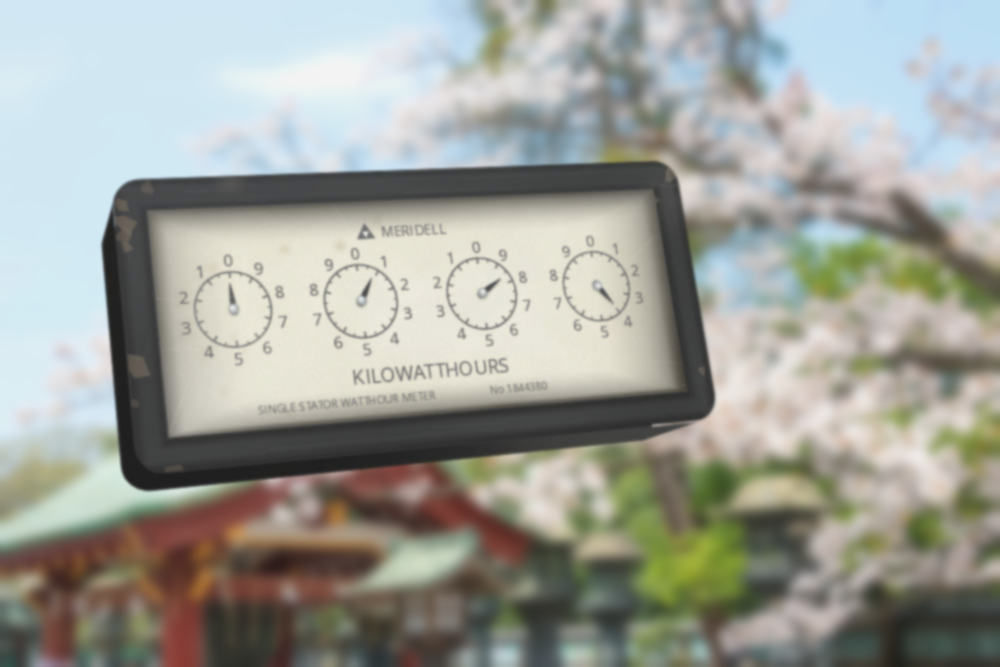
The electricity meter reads {"value": 84, "unit": "kWh"}
